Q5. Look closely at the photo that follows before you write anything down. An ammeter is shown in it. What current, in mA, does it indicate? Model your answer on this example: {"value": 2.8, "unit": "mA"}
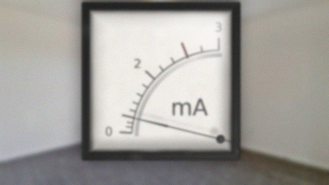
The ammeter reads {"value": 1, "unit": "mA"}
